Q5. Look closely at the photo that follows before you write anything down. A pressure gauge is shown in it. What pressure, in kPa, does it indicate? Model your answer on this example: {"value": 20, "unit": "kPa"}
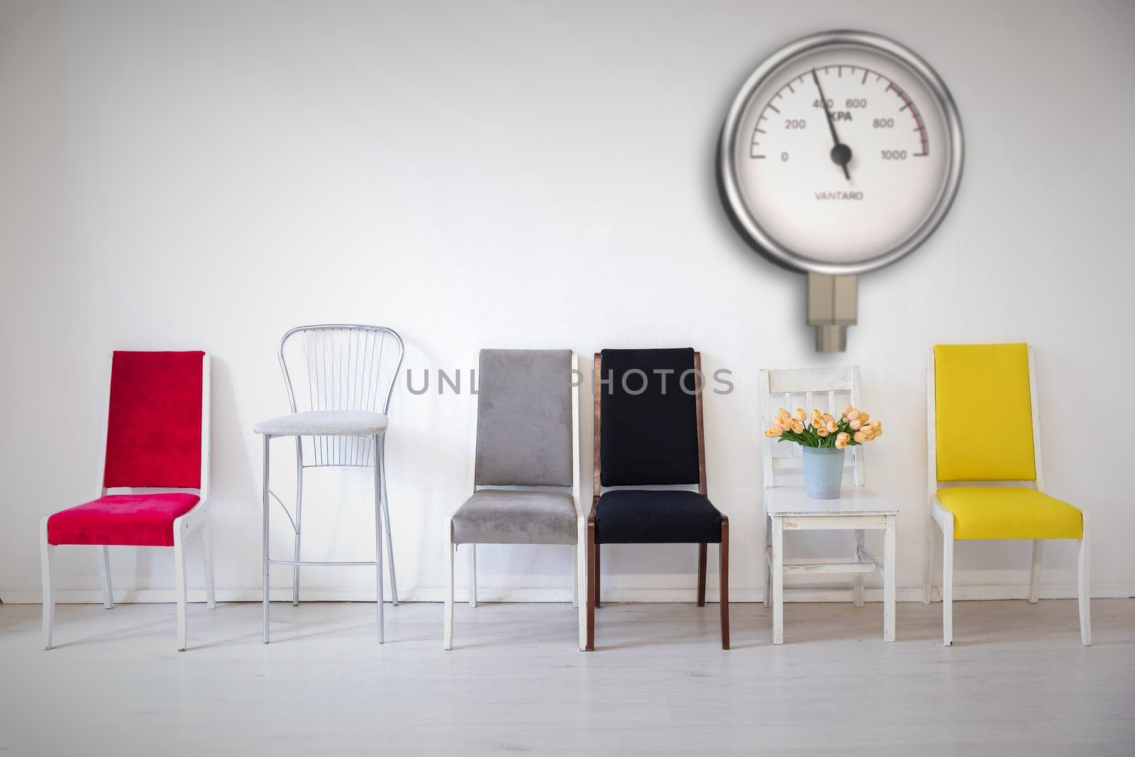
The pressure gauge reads {"value": 400, "unit": "kPa"}
